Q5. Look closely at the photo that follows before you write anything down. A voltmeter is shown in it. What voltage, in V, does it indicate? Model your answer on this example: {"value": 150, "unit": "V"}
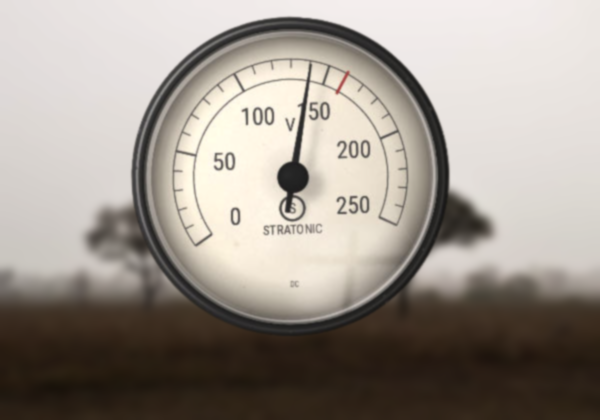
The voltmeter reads {"value": 140, "unit": "V"}
